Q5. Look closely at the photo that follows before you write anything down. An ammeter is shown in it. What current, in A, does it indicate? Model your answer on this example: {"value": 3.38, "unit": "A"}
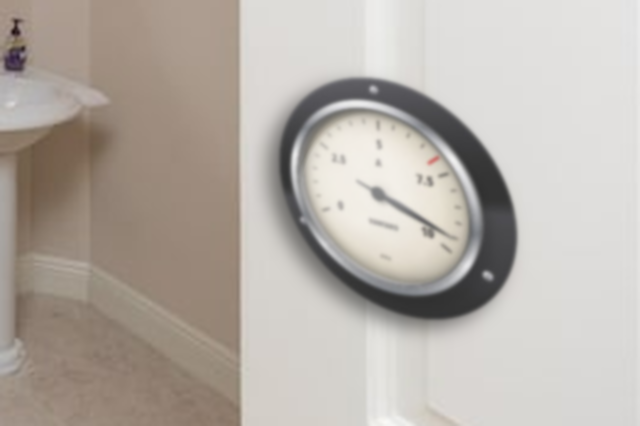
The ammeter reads {"value": 9.5, "unit": "A"}
